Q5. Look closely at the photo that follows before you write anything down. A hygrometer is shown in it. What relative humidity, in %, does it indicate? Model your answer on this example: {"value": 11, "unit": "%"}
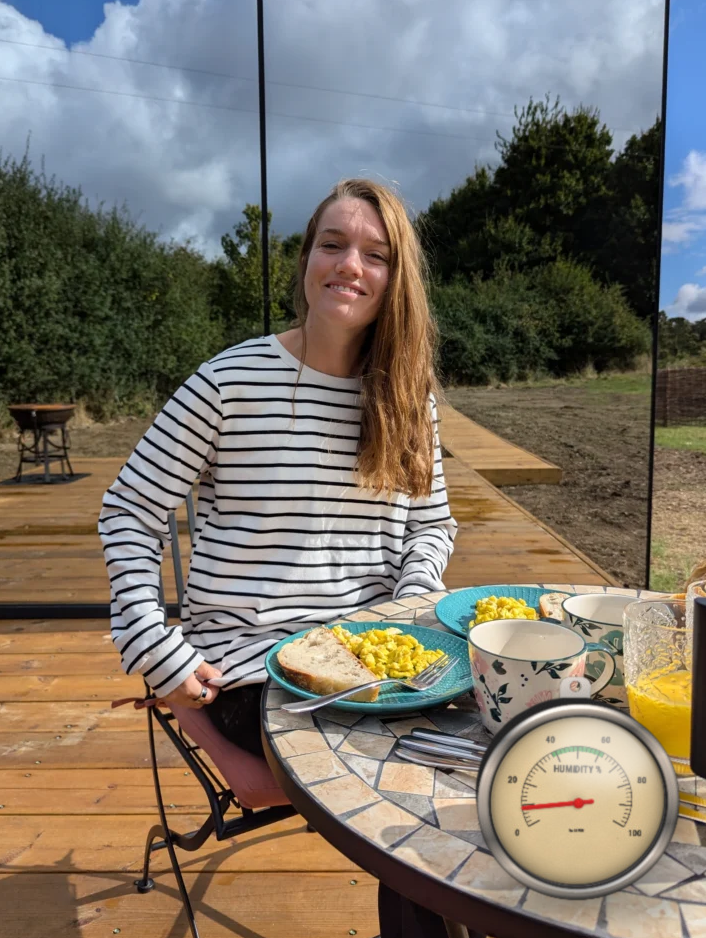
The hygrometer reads {"value": 10, "unit": "%"}
